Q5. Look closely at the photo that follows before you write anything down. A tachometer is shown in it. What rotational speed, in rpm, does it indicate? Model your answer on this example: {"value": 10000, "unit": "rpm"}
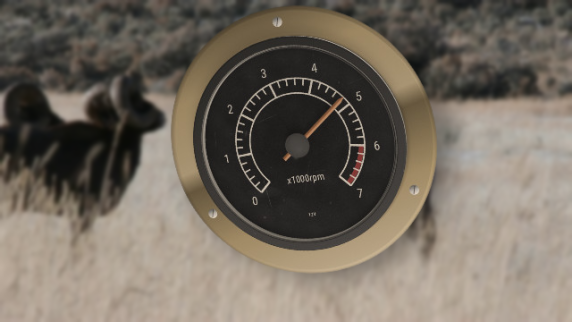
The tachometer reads {"value": 4800, "unit": "rpm"}
